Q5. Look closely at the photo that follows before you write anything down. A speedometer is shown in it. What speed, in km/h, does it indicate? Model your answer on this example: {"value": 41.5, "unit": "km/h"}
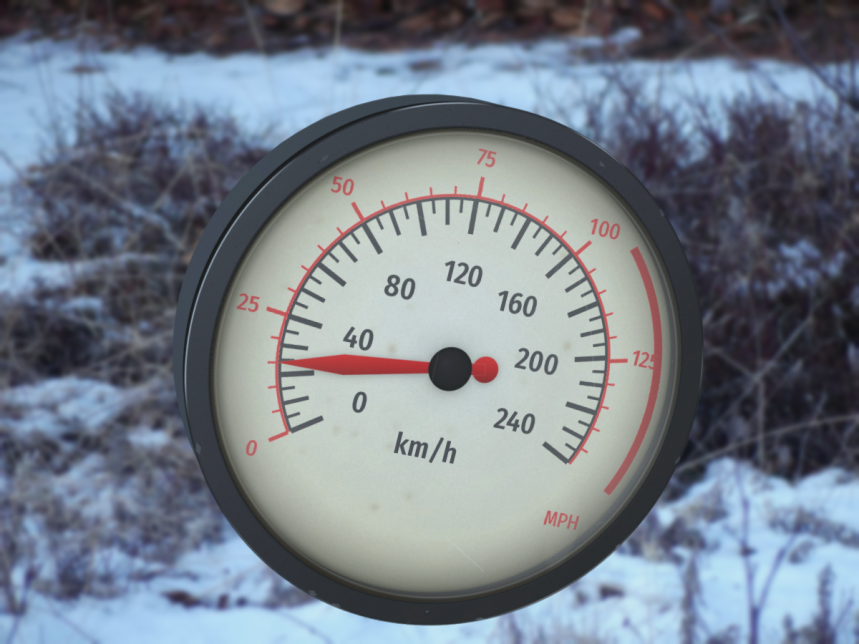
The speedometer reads {"value": 25, "unit": "km/h"}
